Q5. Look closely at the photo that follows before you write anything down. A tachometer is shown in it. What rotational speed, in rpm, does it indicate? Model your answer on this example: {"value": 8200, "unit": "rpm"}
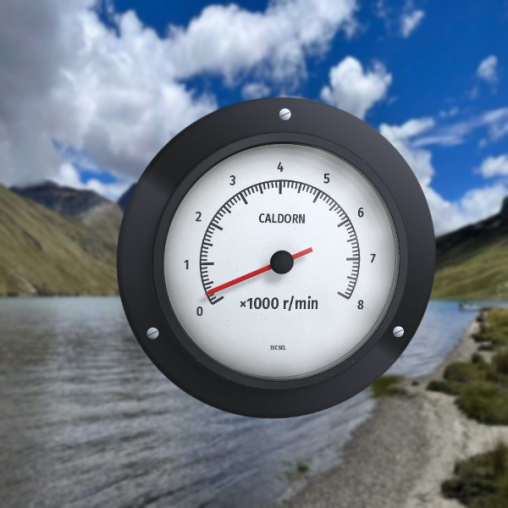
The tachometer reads {"value": 300, "unit": "rpm"}
